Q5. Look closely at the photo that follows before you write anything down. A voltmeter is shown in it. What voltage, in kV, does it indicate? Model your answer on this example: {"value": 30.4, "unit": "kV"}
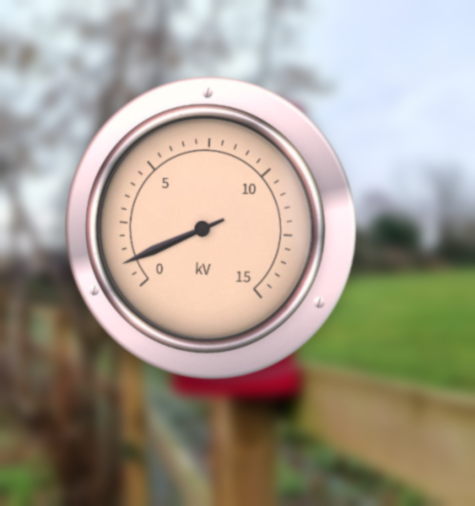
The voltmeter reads {"value": 1, "unit": "kV"}
